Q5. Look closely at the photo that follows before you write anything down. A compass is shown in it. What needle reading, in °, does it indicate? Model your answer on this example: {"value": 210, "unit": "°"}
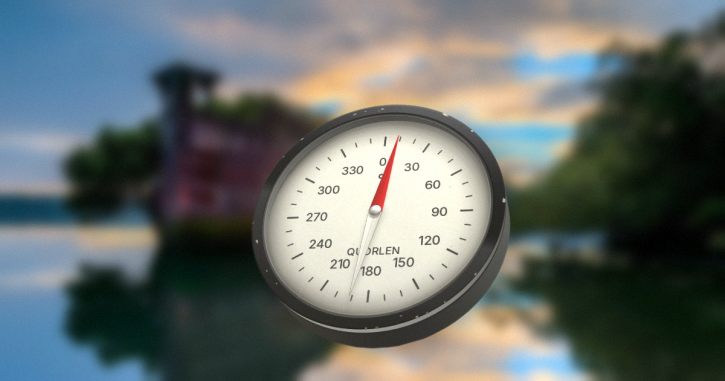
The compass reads {"value": 10, "unit": "°"}
